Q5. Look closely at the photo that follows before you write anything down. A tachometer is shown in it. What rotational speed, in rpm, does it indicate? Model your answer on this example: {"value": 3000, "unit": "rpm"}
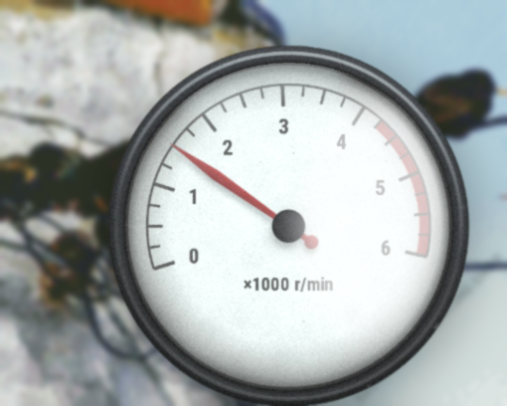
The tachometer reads {"value": 1500, "unit": "rpm"}
